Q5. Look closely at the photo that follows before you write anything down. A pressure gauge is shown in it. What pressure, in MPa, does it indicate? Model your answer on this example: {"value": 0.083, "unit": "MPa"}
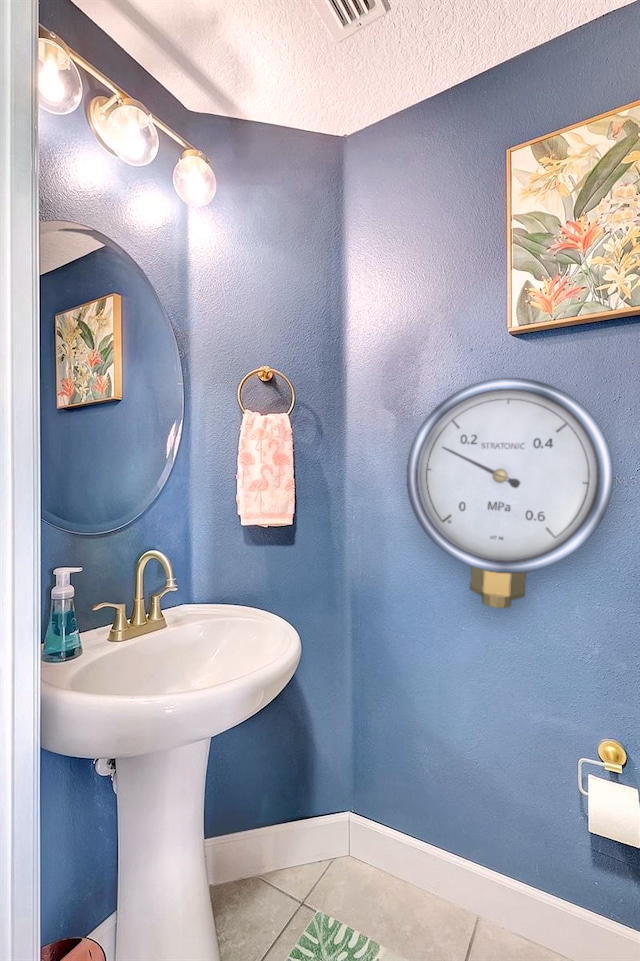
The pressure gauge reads {"value": 0.15, "unit": "MPa"}
